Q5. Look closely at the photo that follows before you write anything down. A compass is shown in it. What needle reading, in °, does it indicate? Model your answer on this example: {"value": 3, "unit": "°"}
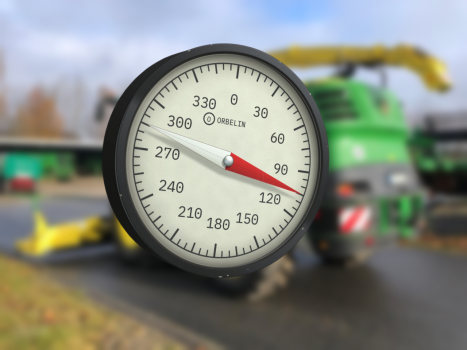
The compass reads {"value": 105, "unit": "°"}
